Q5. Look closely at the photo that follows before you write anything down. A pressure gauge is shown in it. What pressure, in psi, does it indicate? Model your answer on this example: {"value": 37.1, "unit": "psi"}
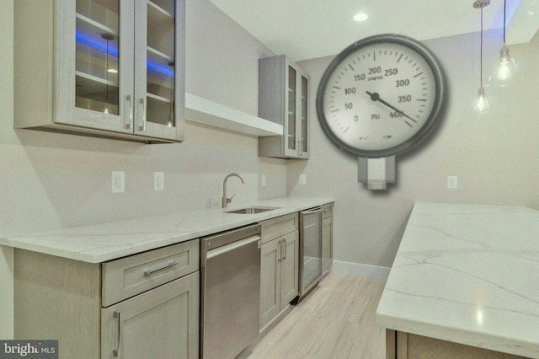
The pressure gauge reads {"value": 390, "unit": "psi"}
